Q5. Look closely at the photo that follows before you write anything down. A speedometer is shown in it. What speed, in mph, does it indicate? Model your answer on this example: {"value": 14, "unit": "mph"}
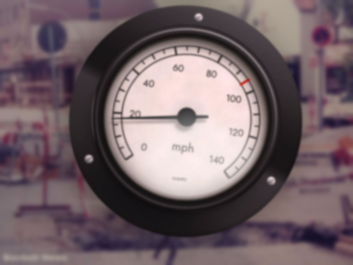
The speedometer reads {"value": 17.5, "unit": "mph"}
